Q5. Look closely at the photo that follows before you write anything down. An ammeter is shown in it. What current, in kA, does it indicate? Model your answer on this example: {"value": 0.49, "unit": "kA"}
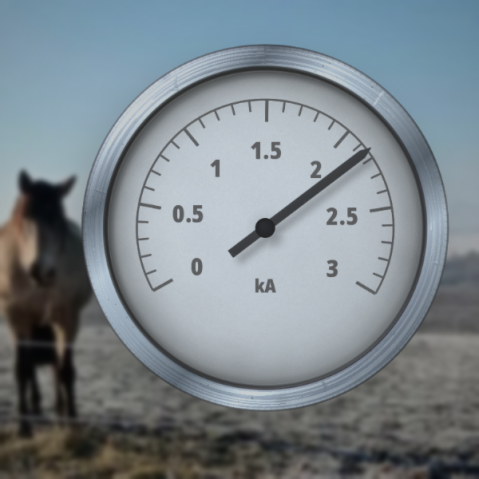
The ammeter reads {"value": 2.15, "unit": "kA"}
